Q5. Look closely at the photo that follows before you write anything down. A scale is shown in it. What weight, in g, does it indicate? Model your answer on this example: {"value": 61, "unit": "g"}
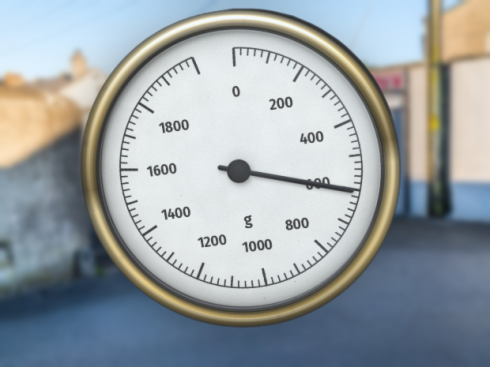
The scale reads {"value": 600, "unit": "g"}
